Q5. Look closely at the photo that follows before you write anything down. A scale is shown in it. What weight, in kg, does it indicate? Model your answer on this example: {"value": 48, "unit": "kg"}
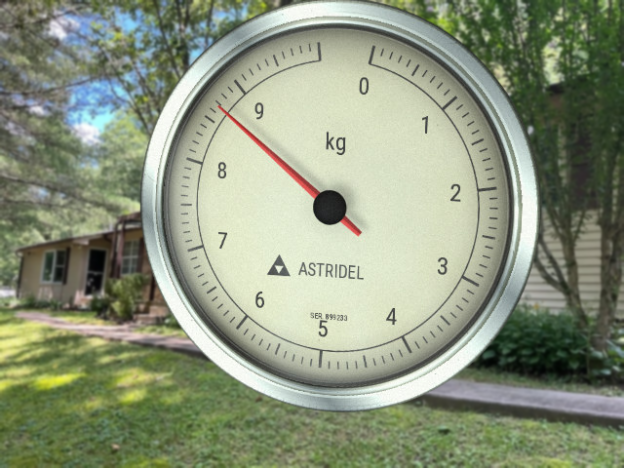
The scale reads {"value": 8.7, "unit": "kg"}
